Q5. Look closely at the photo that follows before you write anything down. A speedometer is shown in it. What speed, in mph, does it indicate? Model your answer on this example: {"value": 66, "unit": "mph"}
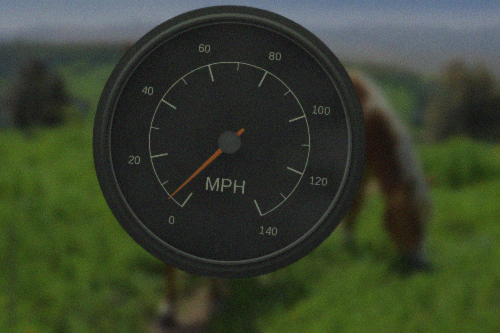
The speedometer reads {"value": 5, "unit": "mph"}
